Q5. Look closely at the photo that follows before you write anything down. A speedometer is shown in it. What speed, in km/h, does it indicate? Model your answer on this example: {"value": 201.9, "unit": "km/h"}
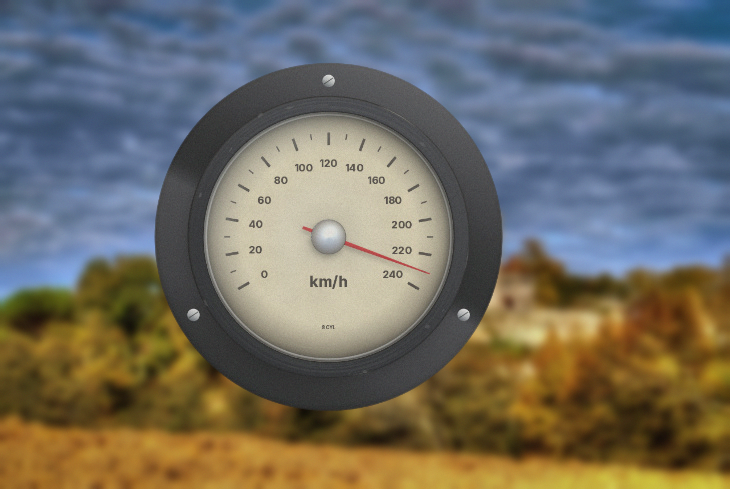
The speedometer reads {"value": 230, "unit": "km/h"}
